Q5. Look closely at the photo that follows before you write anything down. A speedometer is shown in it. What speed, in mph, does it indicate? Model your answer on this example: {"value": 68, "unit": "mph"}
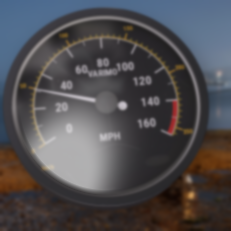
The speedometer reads {"value": 30, "unit": "mph"}
